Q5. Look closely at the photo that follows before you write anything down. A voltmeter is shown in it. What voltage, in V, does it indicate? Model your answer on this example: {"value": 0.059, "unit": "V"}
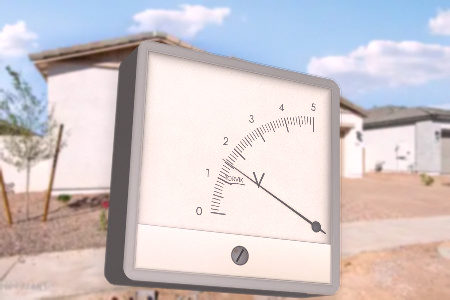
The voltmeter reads {"value": 1.5, "unit": "V"}
